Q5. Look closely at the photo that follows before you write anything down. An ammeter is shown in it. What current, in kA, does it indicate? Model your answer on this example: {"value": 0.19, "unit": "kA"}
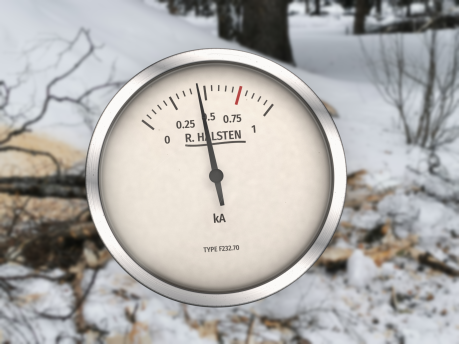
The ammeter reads {"value": 0.45, "unit": "kA"}
